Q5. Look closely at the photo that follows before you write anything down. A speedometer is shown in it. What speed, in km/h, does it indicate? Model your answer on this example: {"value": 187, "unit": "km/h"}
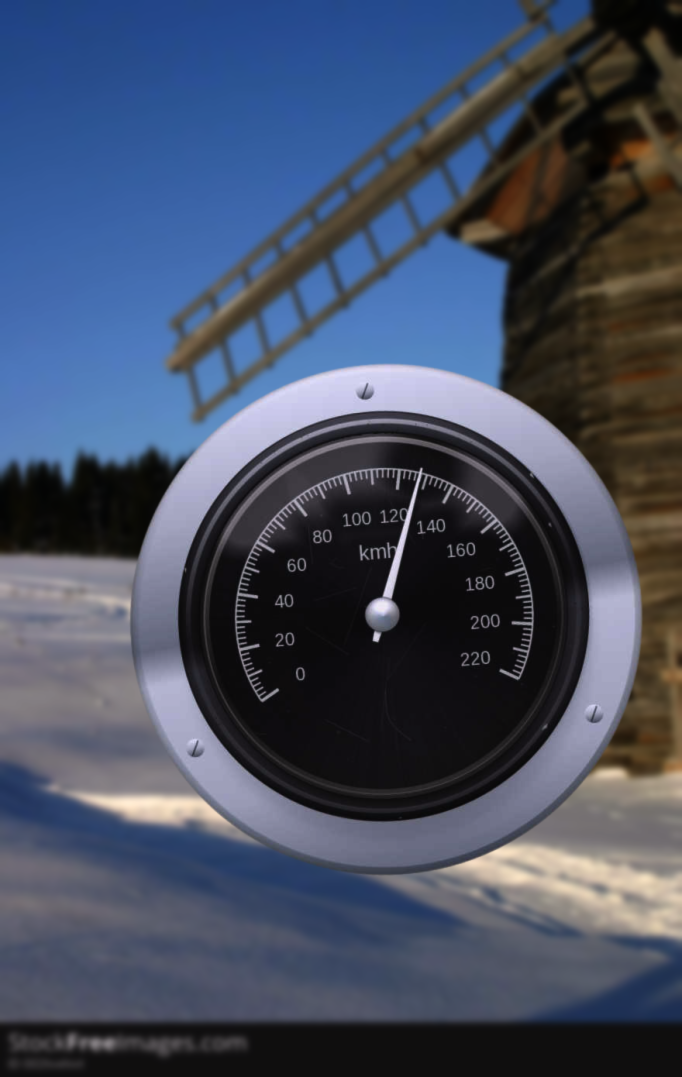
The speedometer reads {"value": 128, "unit": "km/h"}
